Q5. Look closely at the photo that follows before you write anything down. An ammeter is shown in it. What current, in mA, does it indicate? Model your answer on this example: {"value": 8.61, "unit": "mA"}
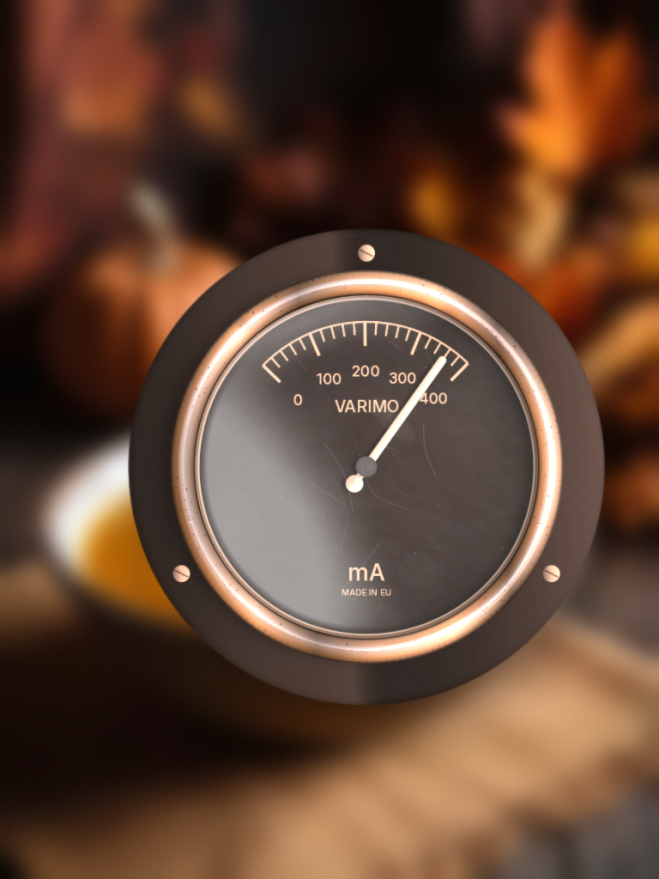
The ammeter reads {"value": 360, "unit": "mA"}
